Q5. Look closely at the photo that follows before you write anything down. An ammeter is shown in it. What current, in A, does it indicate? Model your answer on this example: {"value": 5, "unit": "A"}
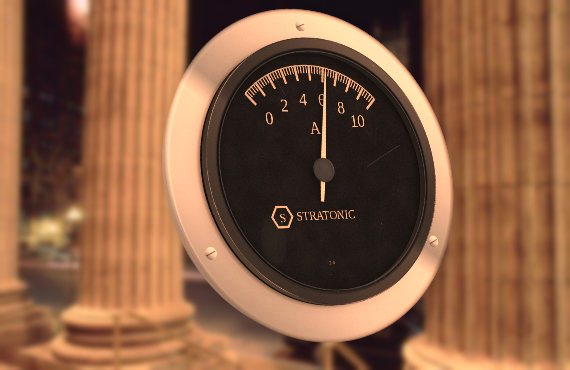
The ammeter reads {"value": 6, "unit": "A"}
